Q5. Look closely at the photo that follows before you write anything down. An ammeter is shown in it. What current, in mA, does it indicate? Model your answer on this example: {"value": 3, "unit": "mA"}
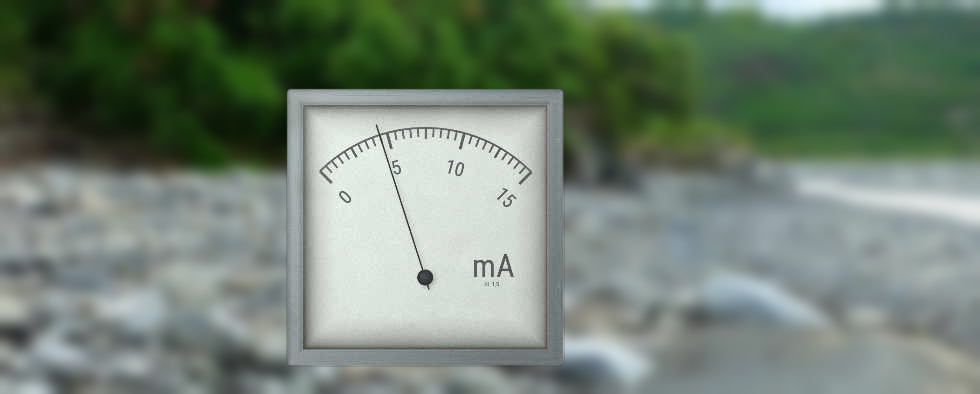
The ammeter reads {"value": 4.5, "unit": "mA"}
